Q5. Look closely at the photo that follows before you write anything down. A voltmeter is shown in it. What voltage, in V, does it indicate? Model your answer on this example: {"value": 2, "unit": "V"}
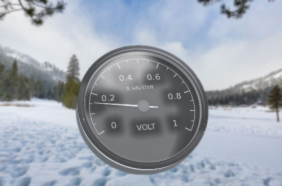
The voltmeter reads {"value": 0.15, "unit": "V"}
